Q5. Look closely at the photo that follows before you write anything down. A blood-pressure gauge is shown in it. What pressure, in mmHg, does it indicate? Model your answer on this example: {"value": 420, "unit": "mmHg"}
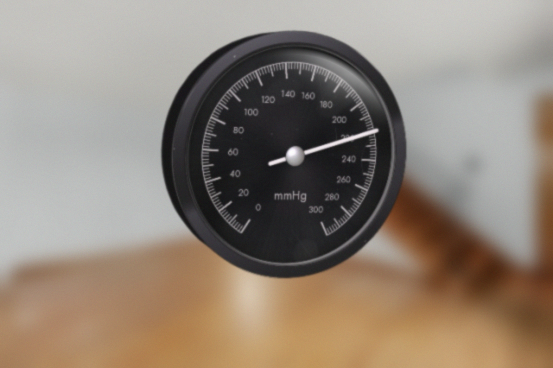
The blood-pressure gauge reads {"value": 220, "unit": "mmHg"}
